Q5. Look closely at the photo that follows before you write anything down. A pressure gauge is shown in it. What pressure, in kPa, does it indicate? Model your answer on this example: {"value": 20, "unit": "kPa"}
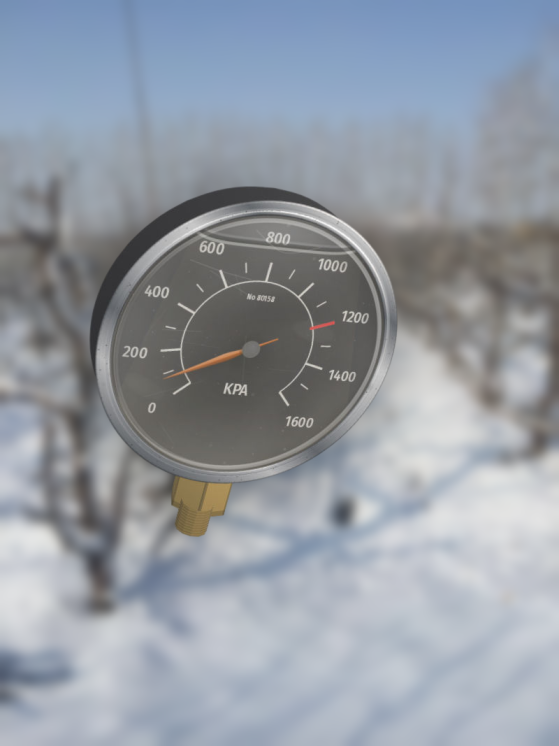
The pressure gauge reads {"value": 100, "unit": "kPa"}
